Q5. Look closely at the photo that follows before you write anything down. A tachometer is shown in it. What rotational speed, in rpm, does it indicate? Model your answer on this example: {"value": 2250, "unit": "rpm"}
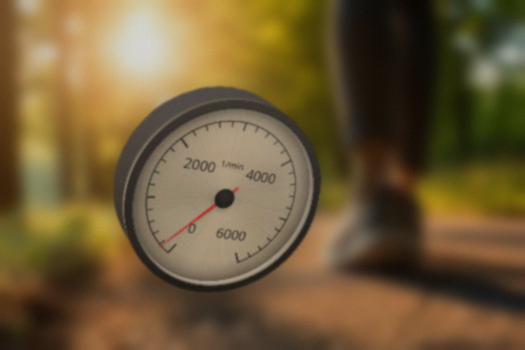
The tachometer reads {"value": 200, "unit": "rpm"}
